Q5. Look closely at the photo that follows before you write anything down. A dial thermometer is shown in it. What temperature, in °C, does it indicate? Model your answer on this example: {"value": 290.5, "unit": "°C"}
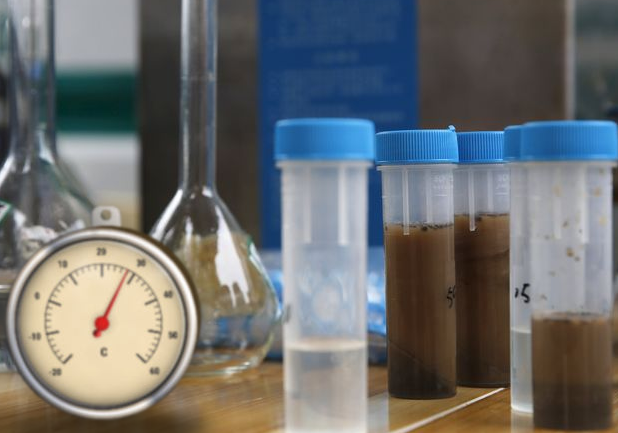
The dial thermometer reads {"value": 28, "unit": "°C"}
